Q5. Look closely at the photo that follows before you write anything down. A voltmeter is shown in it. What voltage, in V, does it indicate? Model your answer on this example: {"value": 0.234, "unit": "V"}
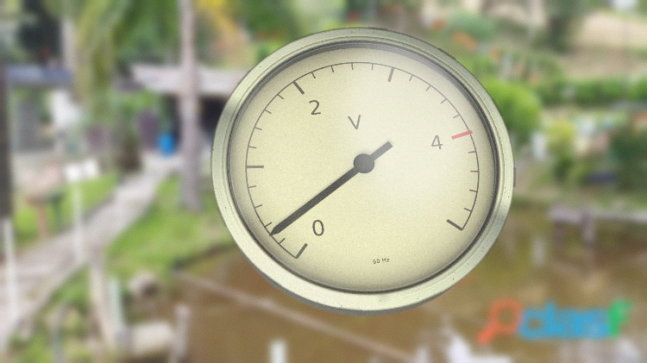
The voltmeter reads {"value": 0.3, "unit": "V"}
